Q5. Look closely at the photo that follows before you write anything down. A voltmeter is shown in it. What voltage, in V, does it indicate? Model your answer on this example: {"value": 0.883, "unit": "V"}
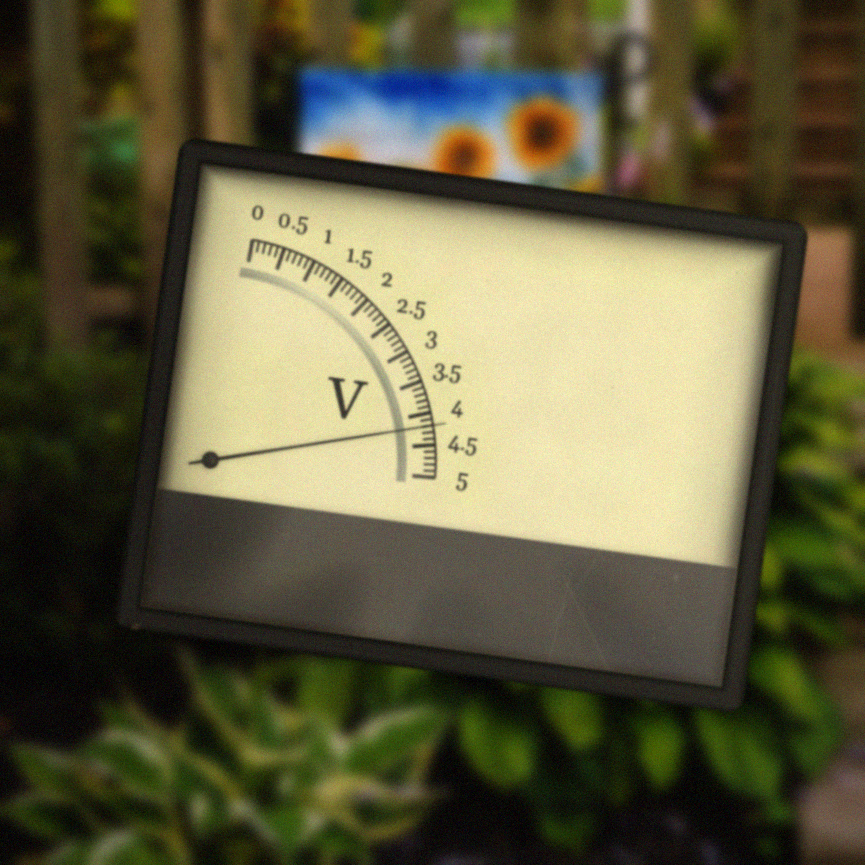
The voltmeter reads {"value": 4.2, "unit": "V"}
